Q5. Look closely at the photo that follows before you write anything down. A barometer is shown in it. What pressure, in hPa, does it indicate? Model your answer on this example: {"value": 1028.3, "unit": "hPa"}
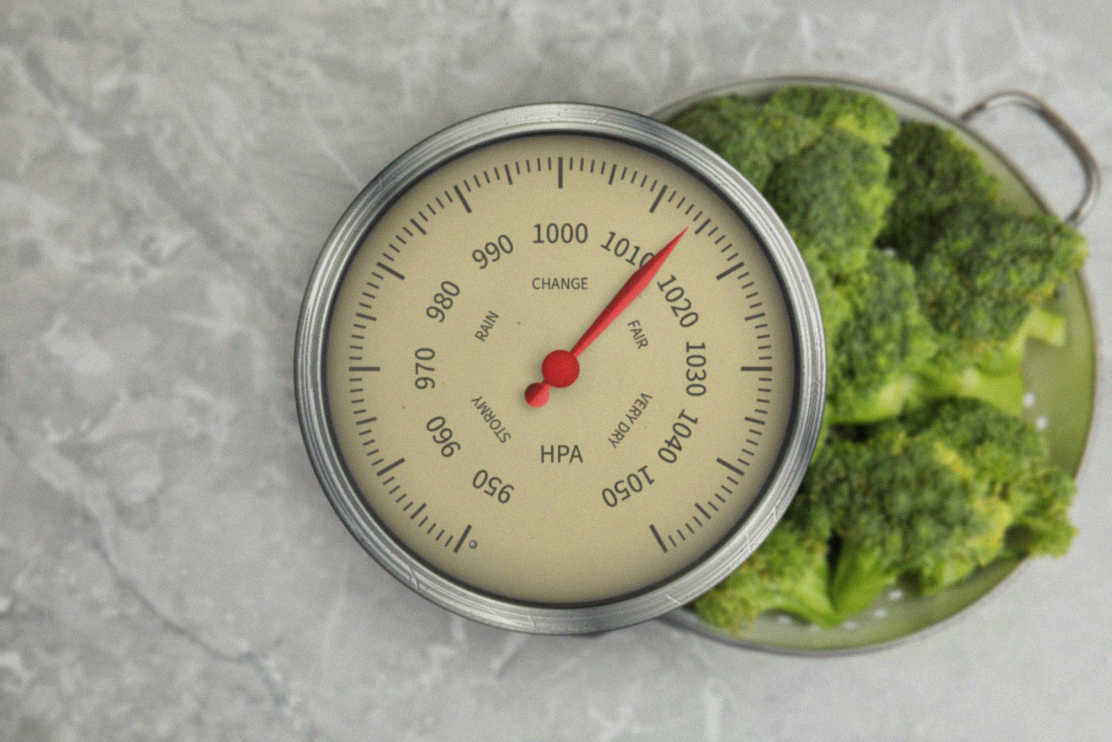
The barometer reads {"value": 1014, "unit": "hPa"}
